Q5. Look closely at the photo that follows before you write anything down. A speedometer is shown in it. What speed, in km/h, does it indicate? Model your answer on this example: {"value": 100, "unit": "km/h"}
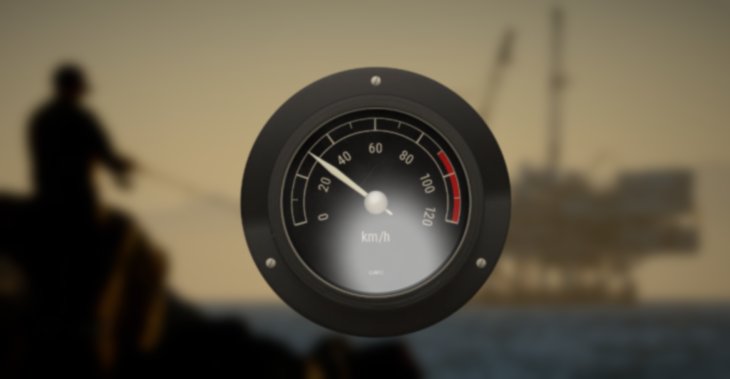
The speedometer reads {"value": 30, "unit": "km/h"}
